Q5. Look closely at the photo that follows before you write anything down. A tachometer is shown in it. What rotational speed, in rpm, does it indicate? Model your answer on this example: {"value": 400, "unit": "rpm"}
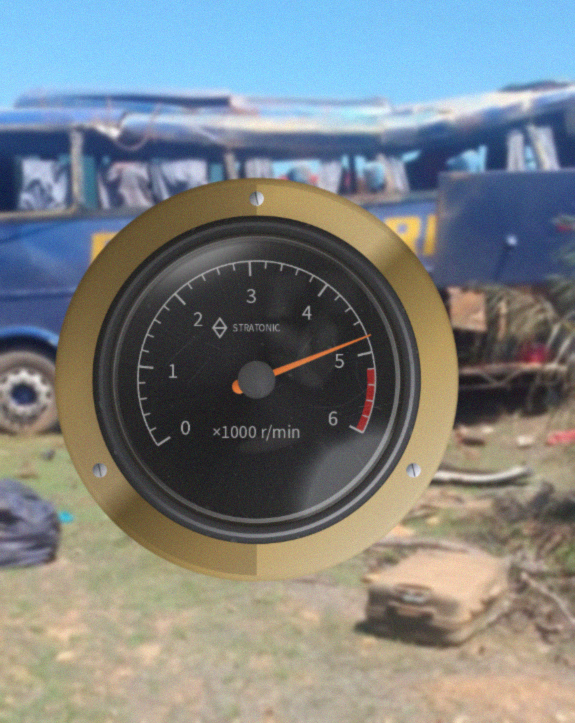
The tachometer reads {"value": 4800, "unit": "rpm"}
